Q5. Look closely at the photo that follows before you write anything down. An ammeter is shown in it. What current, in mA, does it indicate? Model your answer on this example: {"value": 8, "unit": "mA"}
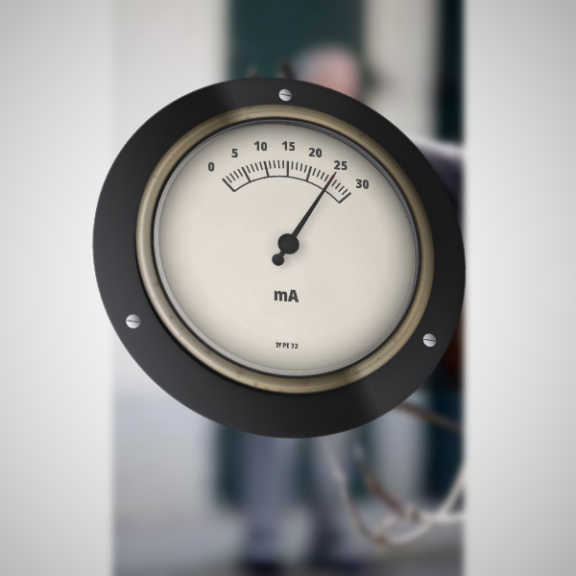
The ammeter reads {"value": 25, "unit": "mA"}
